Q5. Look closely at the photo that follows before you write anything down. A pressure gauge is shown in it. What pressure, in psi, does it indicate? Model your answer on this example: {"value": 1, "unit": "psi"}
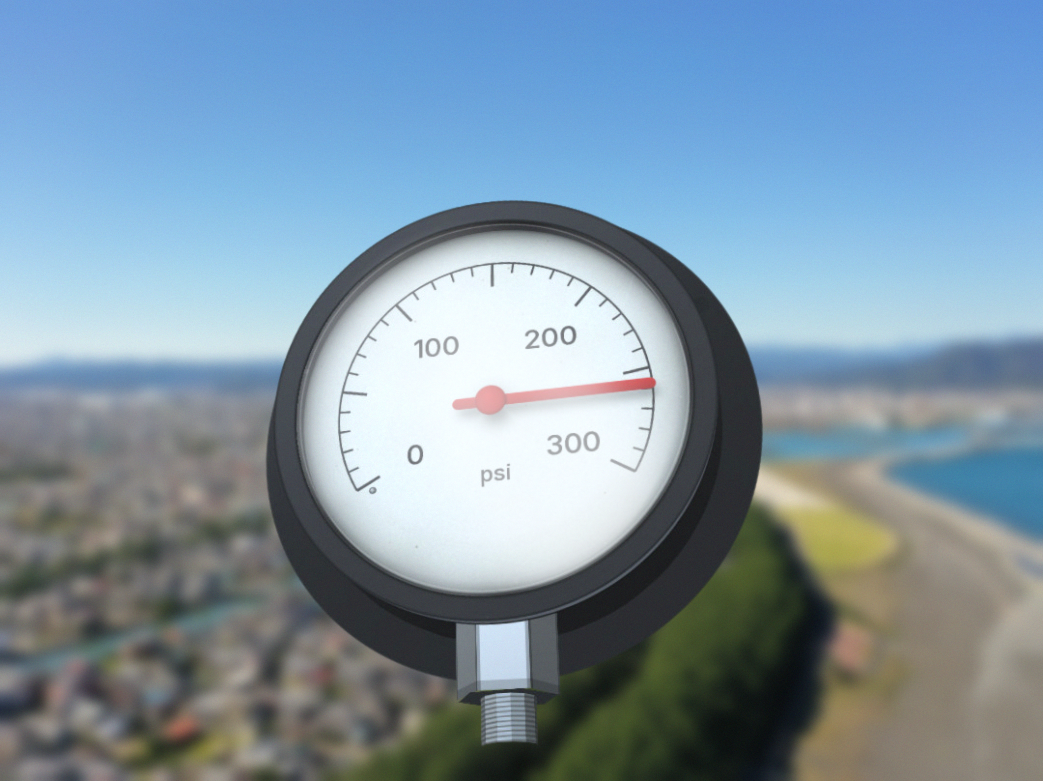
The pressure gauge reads {"value": 260, "unit": "psi"}
